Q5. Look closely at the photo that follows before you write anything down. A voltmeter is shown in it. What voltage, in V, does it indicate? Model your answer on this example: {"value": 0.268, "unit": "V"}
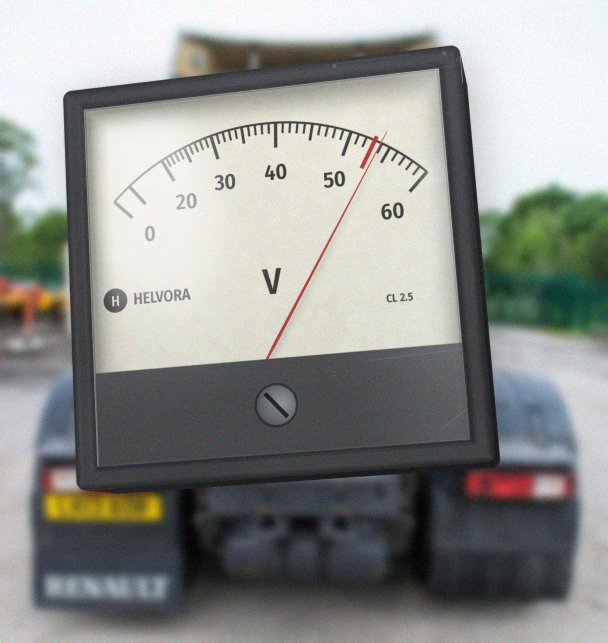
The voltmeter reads {"value": 54, "unit": "V"}
